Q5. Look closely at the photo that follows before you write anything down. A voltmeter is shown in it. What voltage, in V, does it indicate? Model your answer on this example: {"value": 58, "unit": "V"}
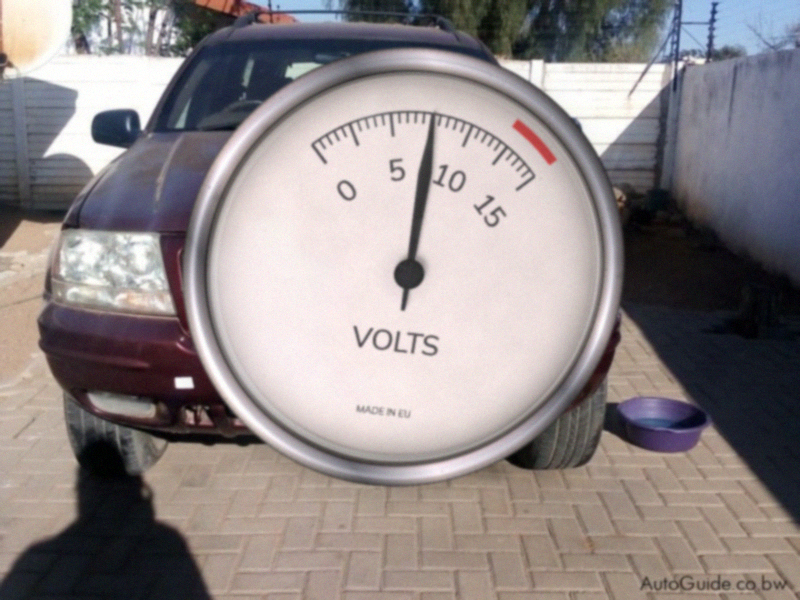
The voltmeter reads {"value": 7.5, "unit": "V"}
